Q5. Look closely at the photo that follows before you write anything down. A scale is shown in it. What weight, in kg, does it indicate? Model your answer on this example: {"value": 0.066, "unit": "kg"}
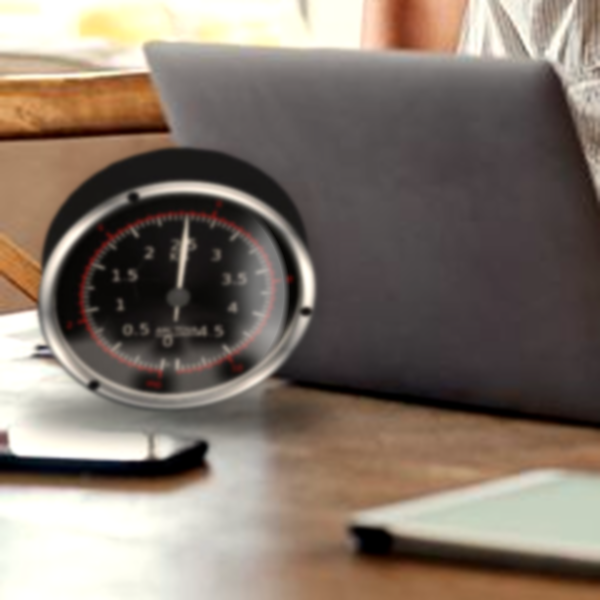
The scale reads {"value": 2.5, "unit": "kg"}
